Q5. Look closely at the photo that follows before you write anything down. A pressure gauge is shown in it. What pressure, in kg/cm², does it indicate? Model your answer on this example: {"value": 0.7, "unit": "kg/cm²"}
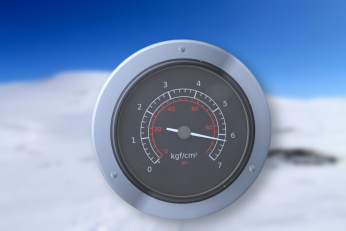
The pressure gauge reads {"value": 6.2, "unit": "kg/cm²"}
